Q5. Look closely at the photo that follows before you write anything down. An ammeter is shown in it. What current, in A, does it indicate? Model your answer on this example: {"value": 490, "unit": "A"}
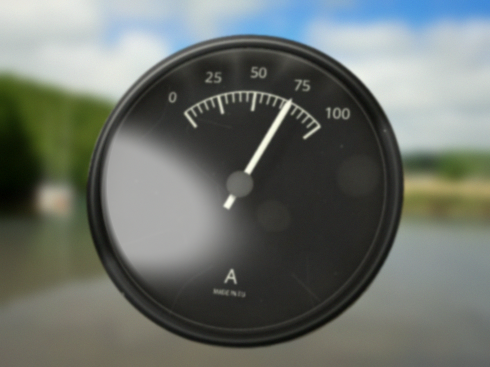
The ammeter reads {"value": 75, "unit": "A"}
